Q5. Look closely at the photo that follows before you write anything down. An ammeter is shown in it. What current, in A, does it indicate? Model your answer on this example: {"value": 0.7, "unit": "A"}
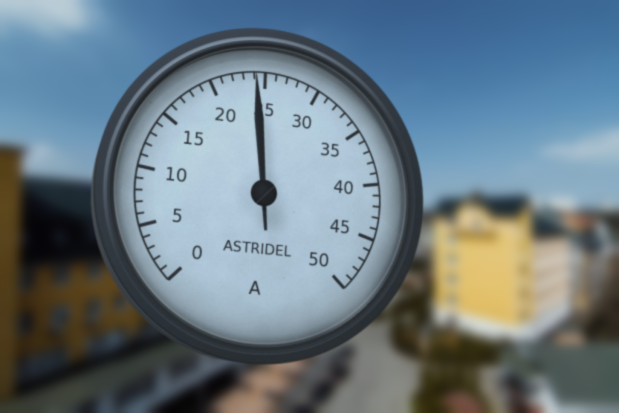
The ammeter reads {"value": 24, "unit": "A"}
